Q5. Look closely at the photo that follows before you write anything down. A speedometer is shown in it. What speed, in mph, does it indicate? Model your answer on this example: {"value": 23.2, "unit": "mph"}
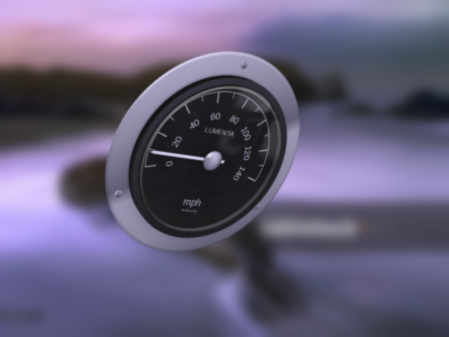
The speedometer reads {"value": 10, "unit": "mph"}
